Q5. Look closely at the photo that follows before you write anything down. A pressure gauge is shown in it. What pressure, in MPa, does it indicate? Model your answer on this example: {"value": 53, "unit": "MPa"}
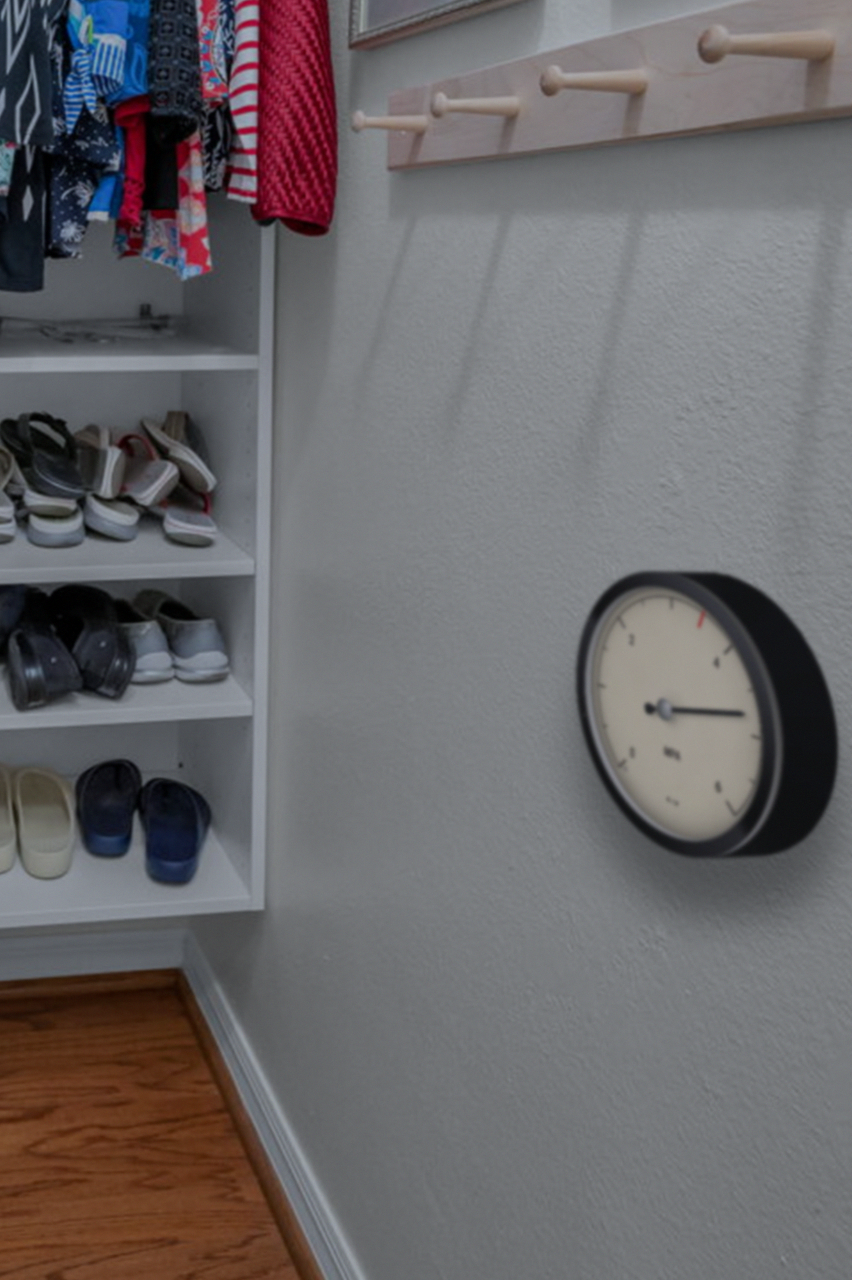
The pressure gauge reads {"value": 4.75, "unit": "MPa"}
